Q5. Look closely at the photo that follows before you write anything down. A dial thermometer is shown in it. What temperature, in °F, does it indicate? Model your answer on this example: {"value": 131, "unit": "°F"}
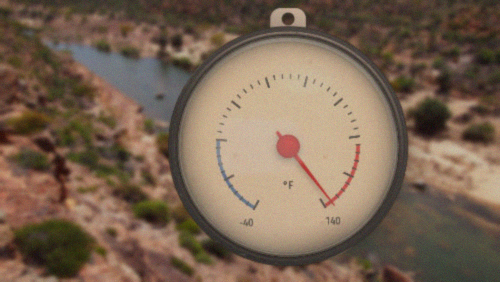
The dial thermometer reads {"value": 136, "unit": "°F"}
